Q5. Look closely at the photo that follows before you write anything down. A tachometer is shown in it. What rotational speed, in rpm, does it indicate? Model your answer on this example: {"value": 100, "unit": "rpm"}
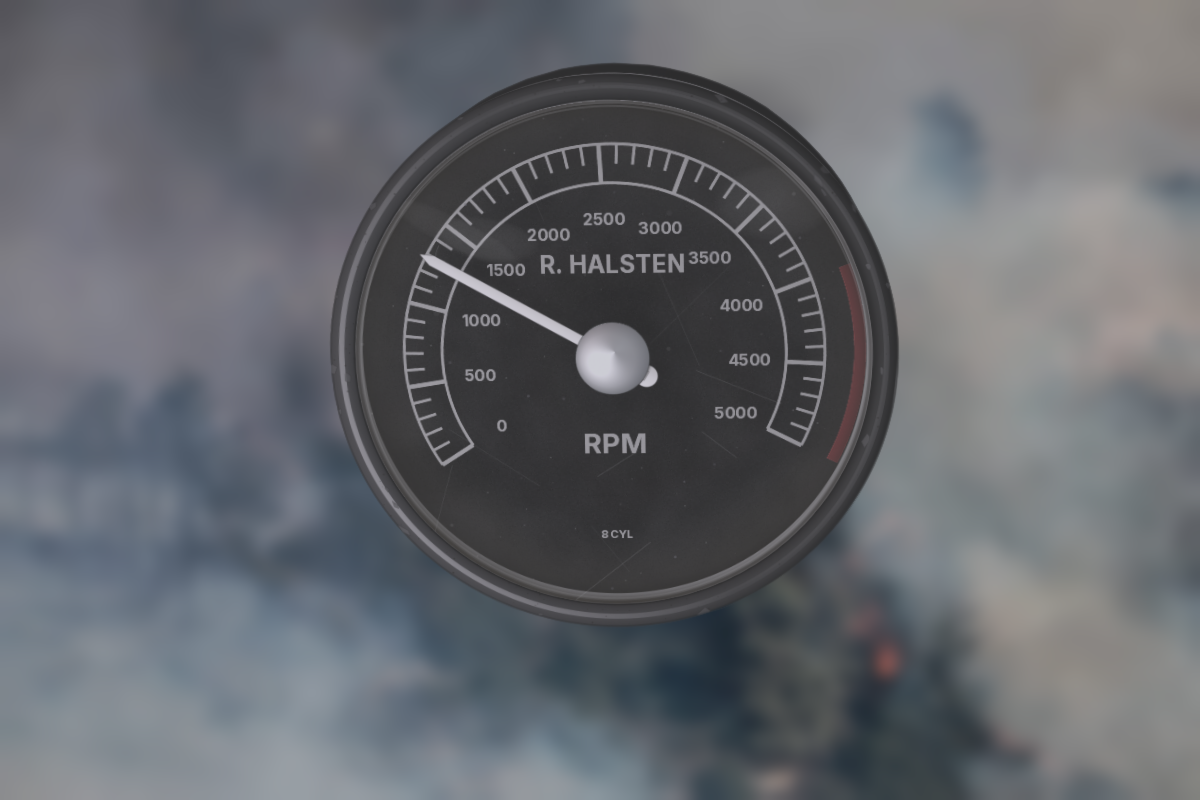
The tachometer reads {"value": 1300, "unit": "rpm"}
